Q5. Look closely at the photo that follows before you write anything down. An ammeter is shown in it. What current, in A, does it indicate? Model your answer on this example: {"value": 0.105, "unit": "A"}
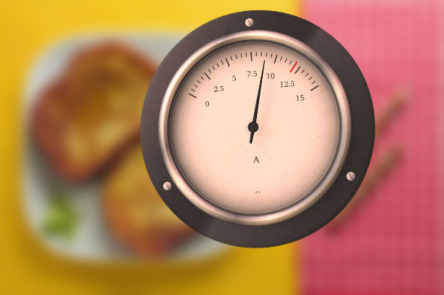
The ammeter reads {"value": 9, "unit": "A"}
